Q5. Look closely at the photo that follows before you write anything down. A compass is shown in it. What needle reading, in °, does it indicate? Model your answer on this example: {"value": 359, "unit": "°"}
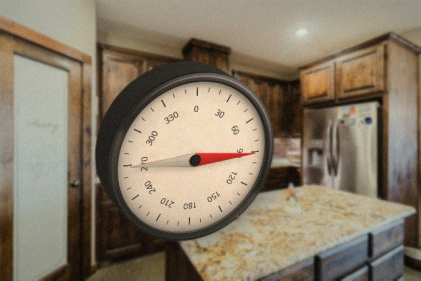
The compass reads {"value": 90, "unit": "°"}
